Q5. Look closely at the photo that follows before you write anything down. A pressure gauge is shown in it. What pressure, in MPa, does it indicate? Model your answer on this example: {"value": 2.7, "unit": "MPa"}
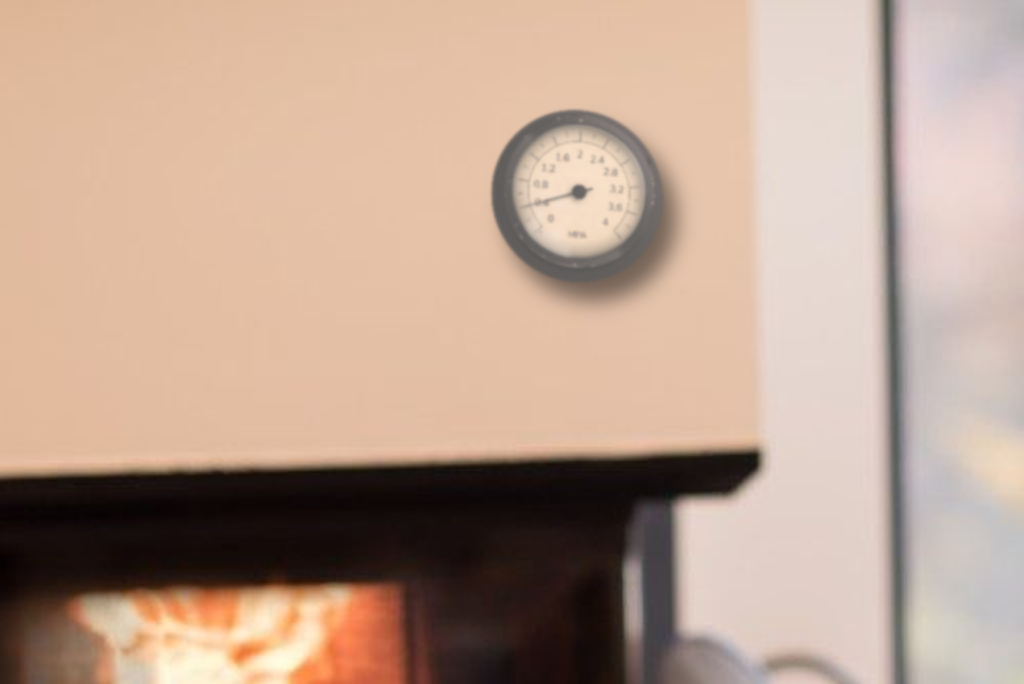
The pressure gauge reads {"value": 0.4, "unit": "MPa"}
